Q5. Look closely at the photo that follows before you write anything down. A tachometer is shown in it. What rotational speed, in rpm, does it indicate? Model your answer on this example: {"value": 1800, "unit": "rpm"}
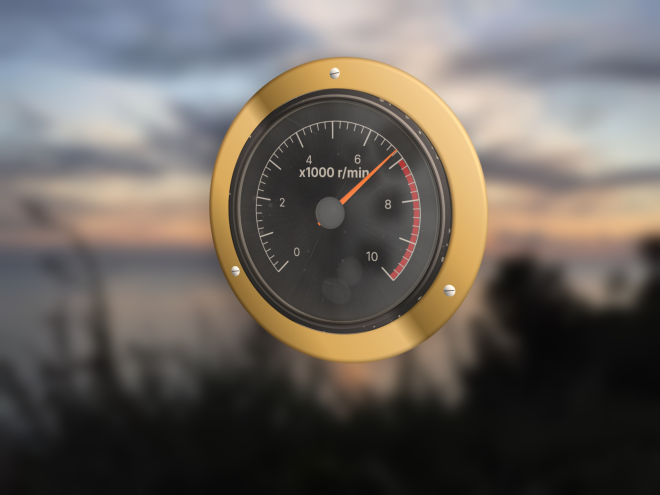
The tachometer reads {"value": 6800, "unit": "rpm"}
